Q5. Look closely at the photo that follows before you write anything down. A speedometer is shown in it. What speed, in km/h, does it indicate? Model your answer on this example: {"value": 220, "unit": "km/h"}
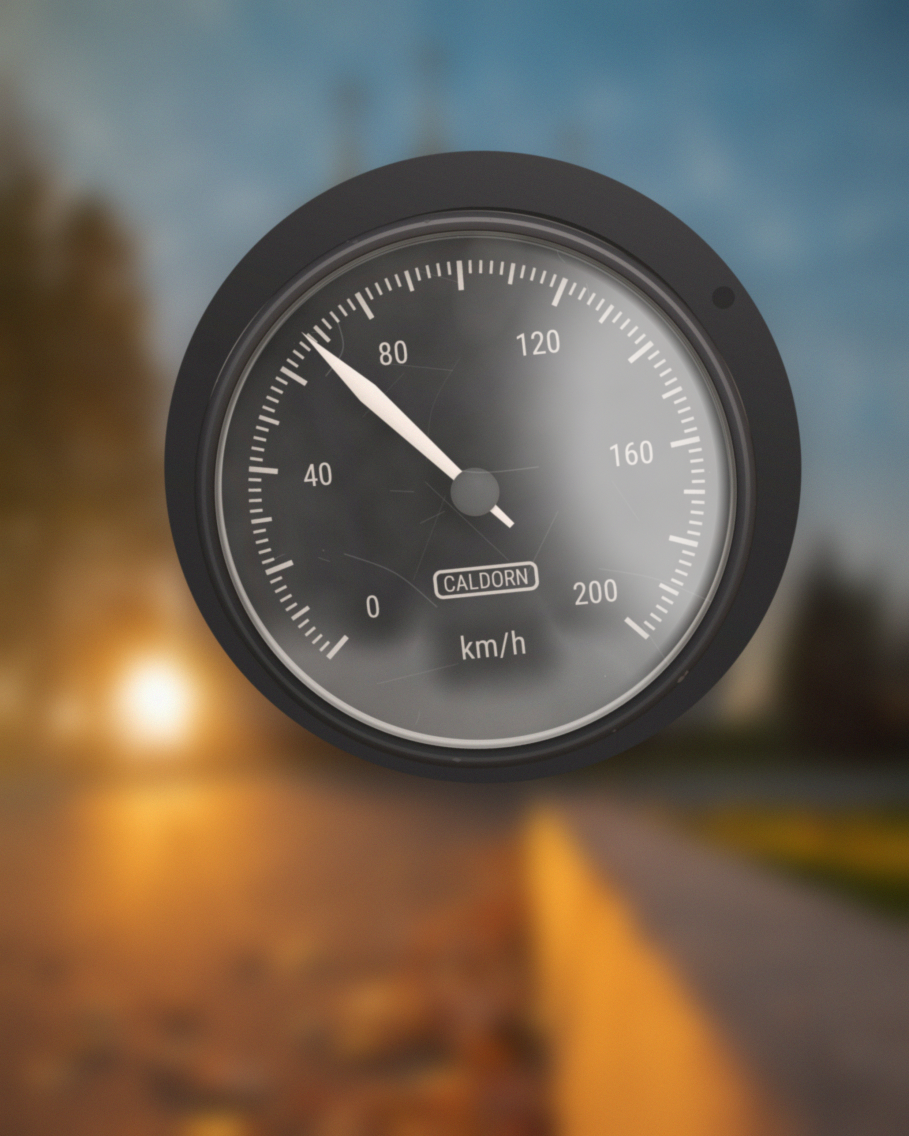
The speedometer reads {"value": 68, "unit": "km/h"}
